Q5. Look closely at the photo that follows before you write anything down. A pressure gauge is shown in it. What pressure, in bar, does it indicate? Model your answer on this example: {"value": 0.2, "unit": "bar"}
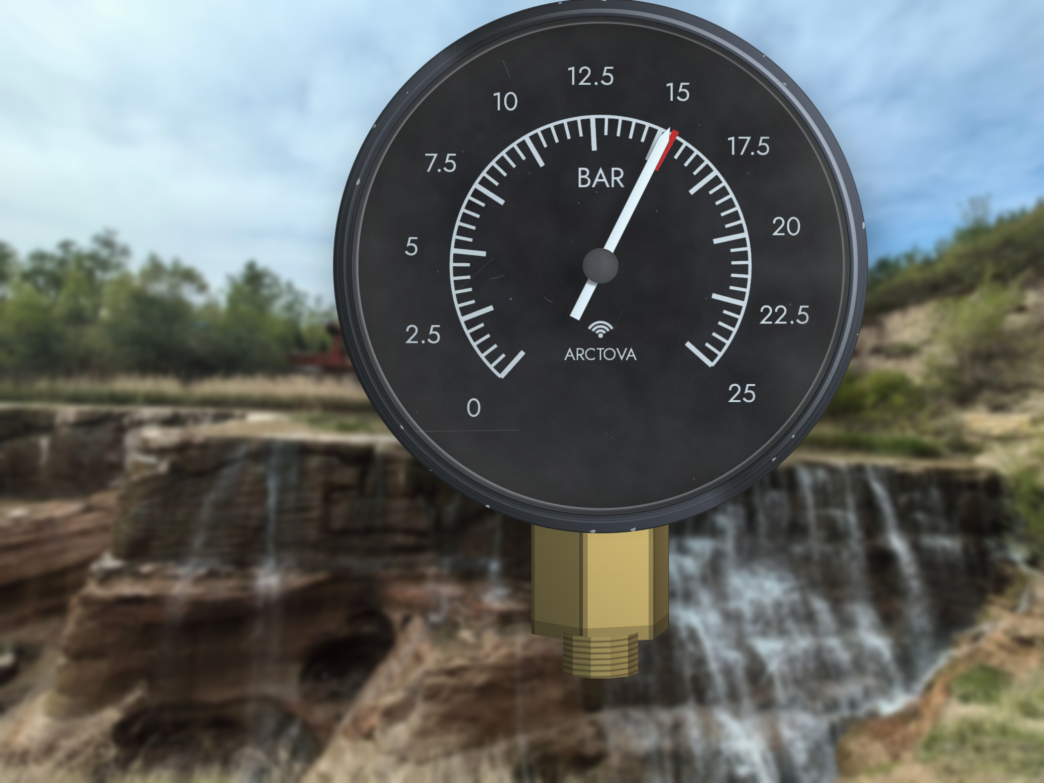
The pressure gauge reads {"value": 15.25, "unit": "bar"}
